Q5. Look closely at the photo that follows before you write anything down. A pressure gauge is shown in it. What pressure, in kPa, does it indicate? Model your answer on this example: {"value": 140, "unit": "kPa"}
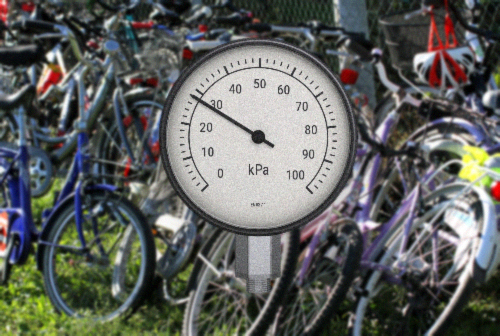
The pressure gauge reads {"value": 28, "unit": "kPa"}
